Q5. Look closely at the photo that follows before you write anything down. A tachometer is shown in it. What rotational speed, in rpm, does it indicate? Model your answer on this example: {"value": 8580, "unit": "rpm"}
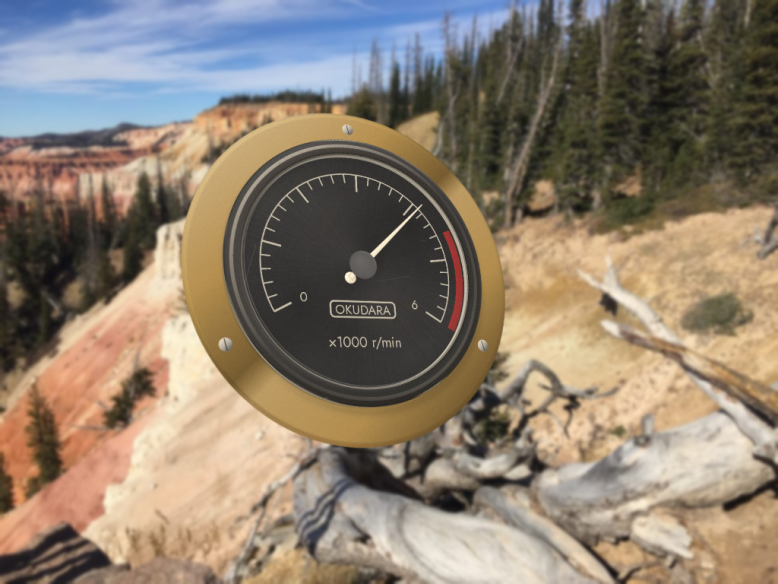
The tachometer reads {"value": 4100, "unit": "rpm"}
